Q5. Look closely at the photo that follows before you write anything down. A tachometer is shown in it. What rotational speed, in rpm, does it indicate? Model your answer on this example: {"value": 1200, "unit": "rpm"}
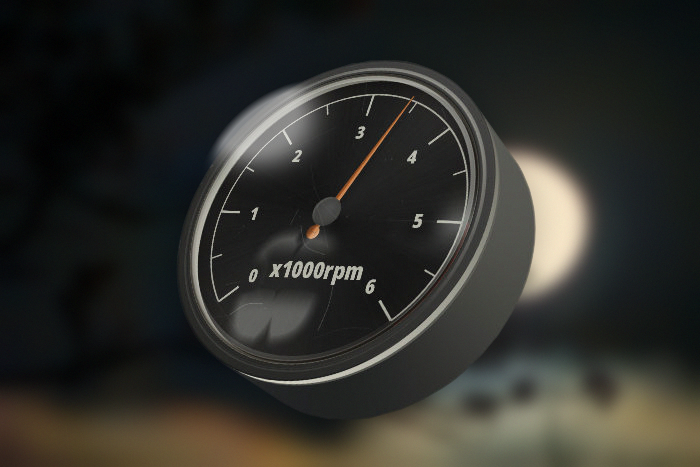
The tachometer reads {"value": 3500, "unit": "rpm"}
